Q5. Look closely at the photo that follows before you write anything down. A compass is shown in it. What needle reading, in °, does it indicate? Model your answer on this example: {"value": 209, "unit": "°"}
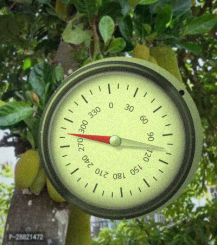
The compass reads {"value": 285, "unit": "°"}
